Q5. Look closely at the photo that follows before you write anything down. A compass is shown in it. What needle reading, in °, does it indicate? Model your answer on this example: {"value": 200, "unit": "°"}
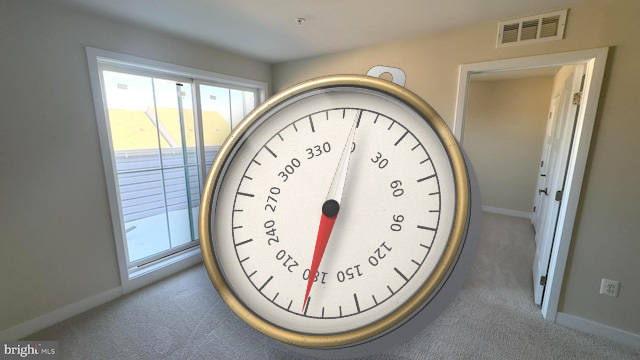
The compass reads {"value": 180, "unit": "°"}
